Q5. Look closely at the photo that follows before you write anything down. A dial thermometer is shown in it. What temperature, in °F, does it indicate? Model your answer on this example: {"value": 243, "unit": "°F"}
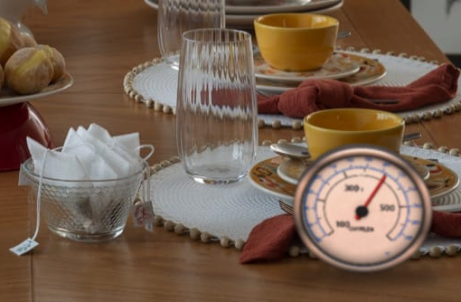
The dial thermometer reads {"value": 400, "unit": "°F"}
